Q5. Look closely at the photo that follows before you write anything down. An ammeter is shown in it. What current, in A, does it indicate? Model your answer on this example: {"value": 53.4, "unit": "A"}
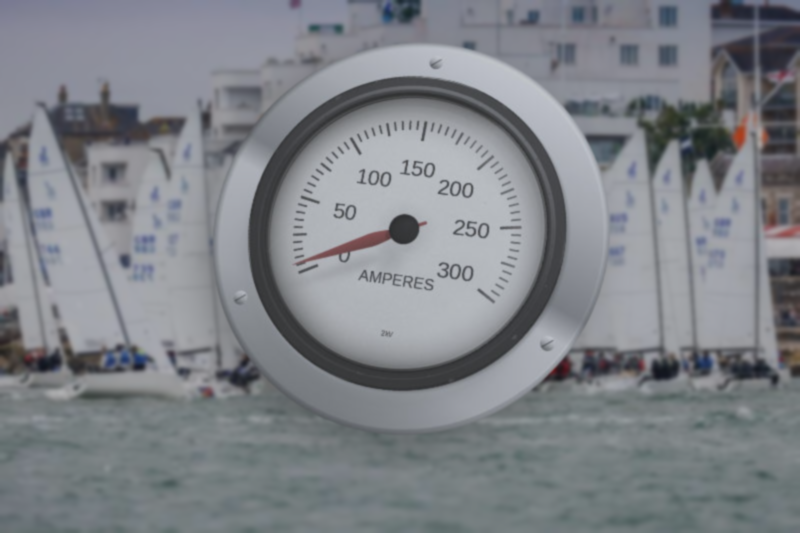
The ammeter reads {"value": 5, "unit": "A"}
